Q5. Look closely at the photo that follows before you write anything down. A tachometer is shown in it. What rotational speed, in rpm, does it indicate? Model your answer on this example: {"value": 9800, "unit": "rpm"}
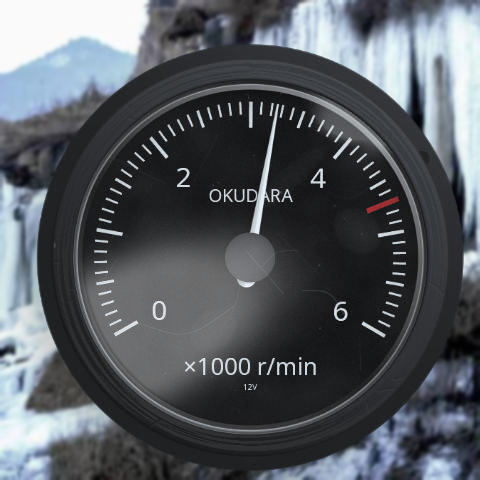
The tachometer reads {"value": 3250, "unit": "rpm"}
